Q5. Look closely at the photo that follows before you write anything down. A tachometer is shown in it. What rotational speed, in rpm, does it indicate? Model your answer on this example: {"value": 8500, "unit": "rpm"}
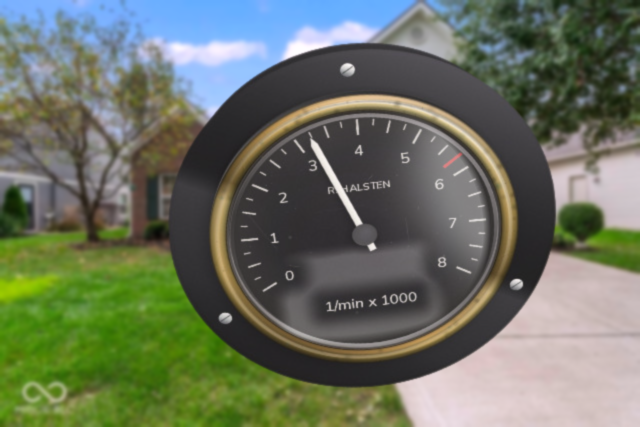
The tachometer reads {"value": 3250, "unit": "rpm"}
